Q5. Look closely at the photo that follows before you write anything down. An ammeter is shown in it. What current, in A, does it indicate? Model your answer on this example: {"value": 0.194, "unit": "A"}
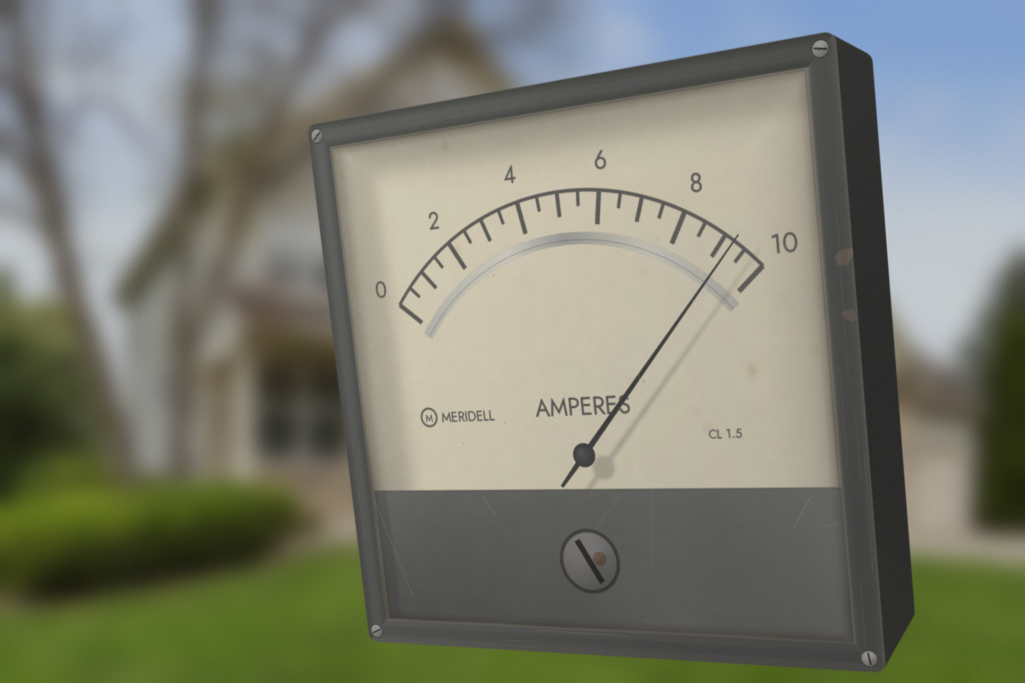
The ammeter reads {"value": 9.25, "unit": "A"}
